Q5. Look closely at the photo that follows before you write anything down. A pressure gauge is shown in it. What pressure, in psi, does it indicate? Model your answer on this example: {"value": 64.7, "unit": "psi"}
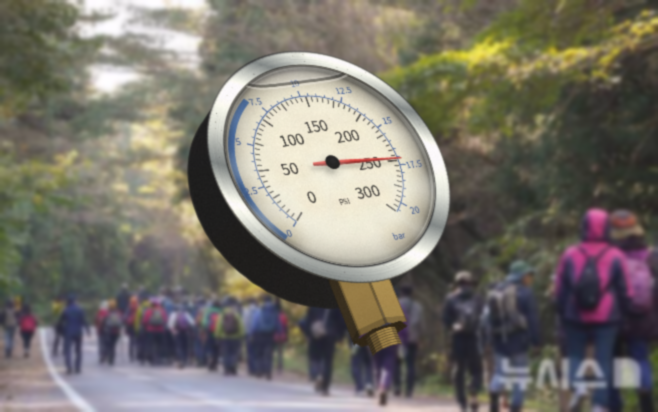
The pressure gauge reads {"value": 250, "unit": "psi"}
